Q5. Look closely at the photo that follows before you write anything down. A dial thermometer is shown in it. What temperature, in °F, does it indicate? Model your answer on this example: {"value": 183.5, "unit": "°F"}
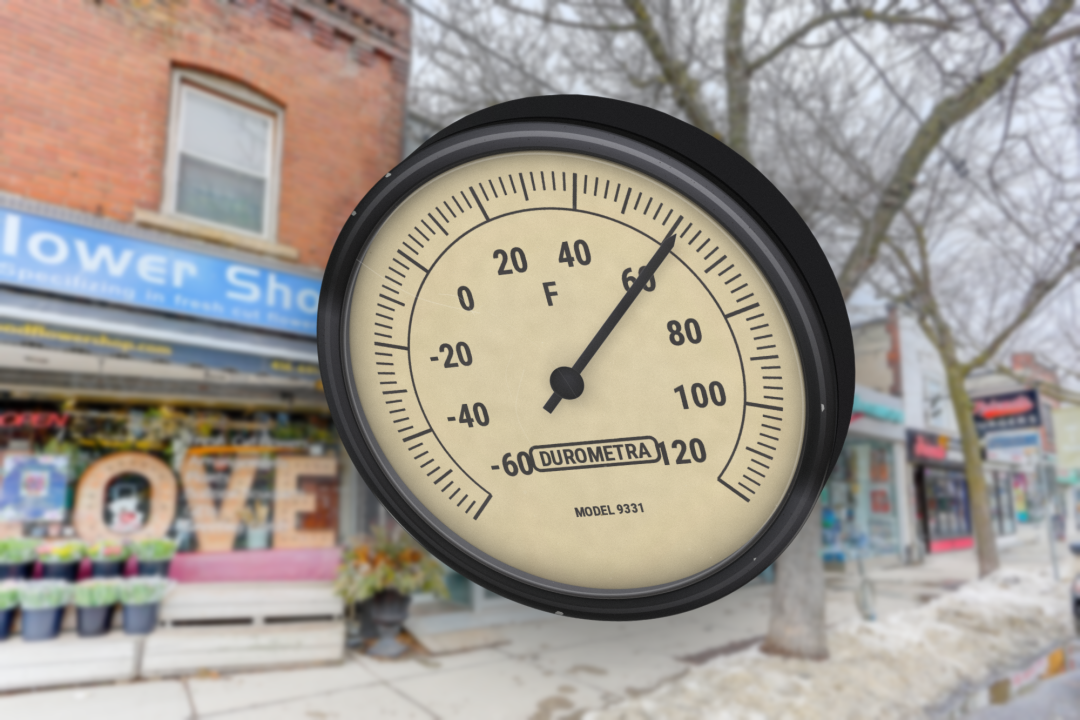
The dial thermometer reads {"value": 61, "unit": "°F"}
